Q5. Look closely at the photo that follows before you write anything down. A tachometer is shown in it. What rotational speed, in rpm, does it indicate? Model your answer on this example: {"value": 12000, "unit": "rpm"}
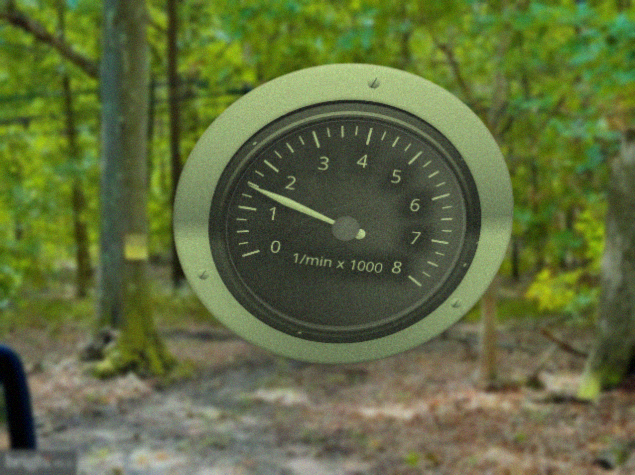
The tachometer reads {"value": 1500, "unit": "rpm"}
